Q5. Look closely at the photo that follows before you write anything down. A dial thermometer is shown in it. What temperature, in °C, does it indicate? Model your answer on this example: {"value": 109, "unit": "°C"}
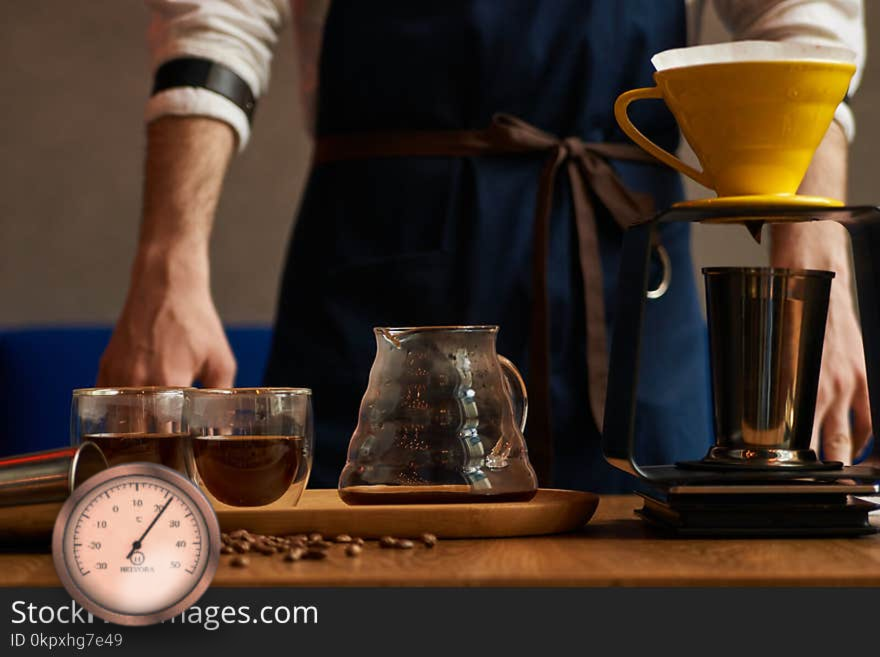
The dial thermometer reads {"value": 22, "unit": "°C"}
